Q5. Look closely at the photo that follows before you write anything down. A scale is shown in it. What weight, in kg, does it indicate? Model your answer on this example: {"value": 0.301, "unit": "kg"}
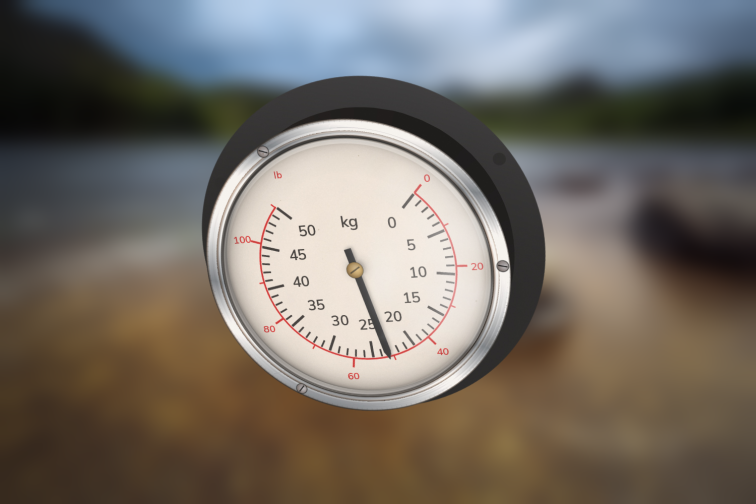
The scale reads {"value": 23, "unit": "kg"}
